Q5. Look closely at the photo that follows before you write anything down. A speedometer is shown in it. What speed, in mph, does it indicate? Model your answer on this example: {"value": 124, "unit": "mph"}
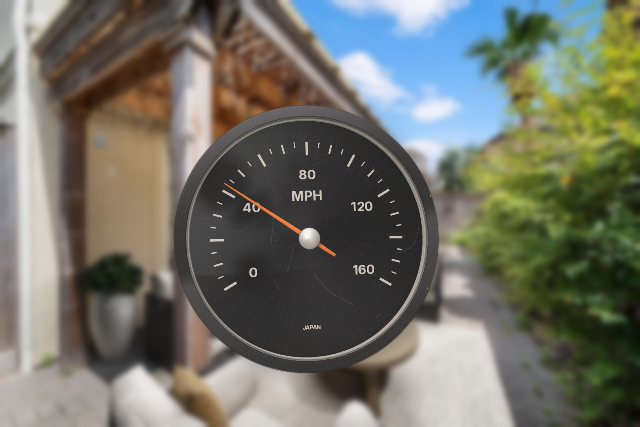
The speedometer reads {"value": 42.5, "unit": "mph"}
